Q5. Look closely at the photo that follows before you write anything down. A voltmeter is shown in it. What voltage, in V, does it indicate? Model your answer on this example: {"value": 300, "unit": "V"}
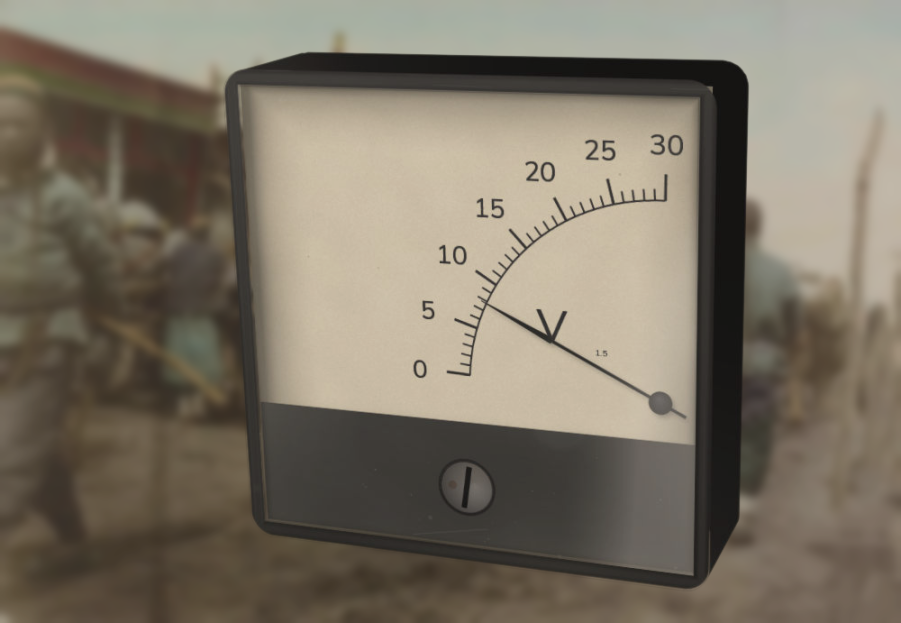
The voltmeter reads {"value": 8, "unit": "V"}
